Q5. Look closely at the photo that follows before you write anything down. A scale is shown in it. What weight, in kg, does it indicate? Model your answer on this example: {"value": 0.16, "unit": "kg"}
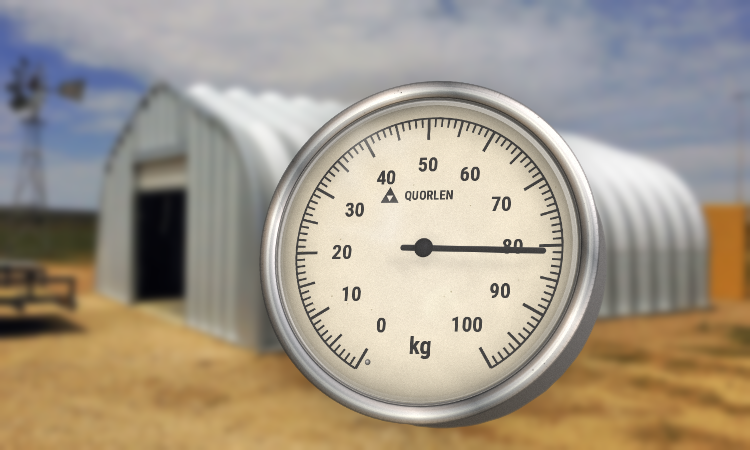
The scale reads {"value": 81, "unit": "kg"}
